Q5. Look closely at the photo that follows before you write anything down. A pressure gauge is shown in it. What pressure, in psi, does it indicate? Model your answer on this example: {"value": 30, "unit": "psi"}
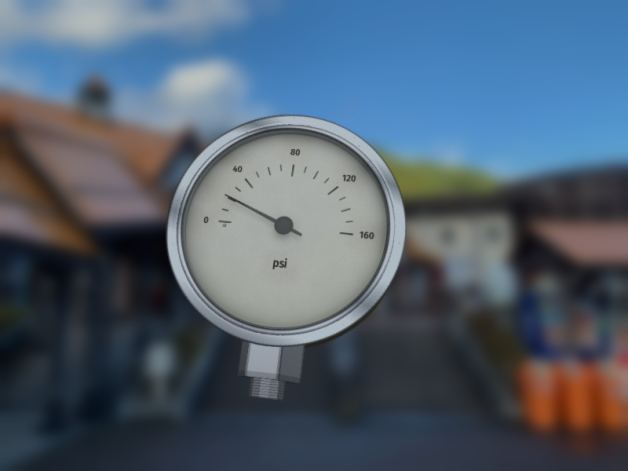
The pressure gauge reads {"value": 20, "unit": "psi"}
